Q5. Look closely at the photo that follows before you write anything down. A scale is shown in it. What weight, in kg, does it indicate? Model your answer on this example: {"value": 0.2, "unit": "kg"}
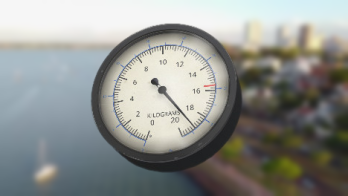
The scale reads {"value": 19, "unit": "kg"}
